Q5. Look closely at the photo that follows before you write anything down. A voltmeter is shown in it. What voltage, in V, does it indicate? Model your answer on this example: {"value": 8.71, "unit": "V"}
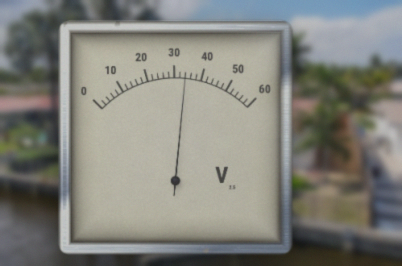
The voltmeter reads {"value": 34, "unit": "V"}
